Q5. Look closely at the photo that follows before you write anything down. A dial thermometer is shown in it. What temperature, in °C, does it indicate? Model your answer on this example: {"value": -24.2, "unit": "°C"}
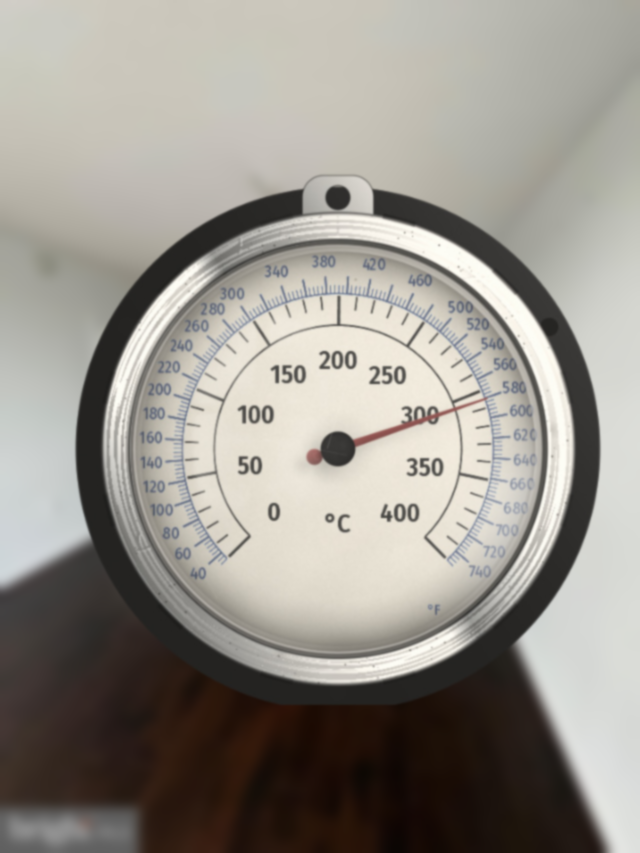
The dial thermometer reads {"value": 305, "unit": "°C"}
